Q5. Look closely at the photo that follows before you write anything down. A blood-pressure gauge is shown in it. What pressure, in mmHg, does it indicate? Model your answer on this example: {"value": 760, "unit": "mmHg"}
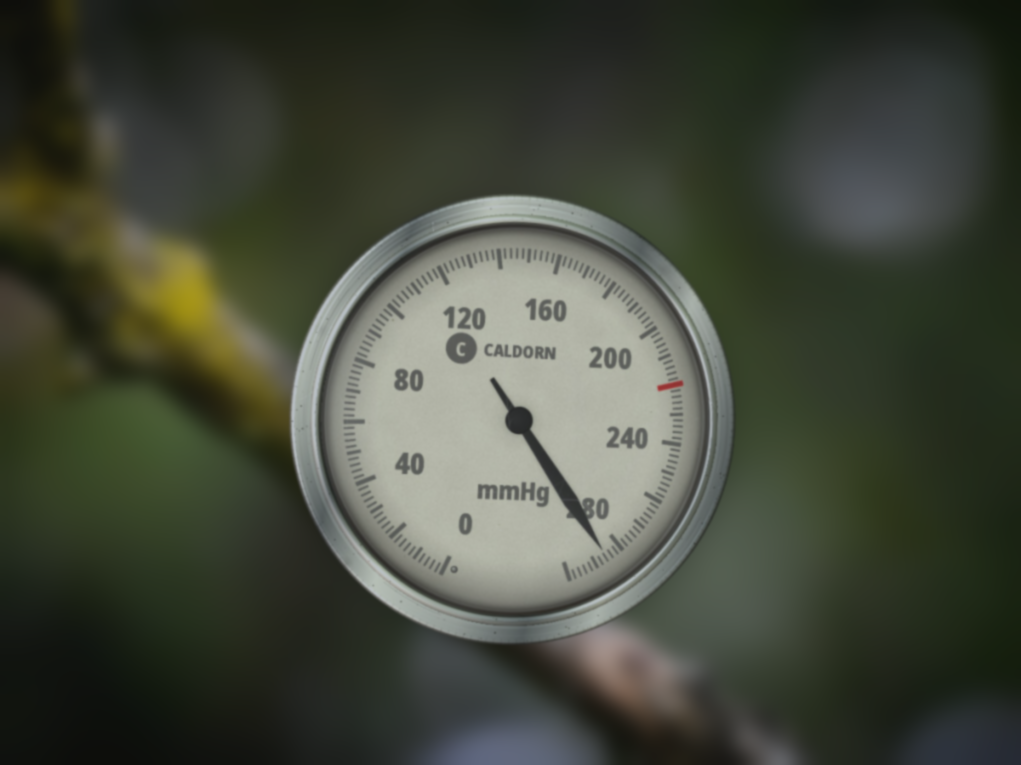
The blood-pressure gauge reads {"value": 286, "unit": "mmHg"}
